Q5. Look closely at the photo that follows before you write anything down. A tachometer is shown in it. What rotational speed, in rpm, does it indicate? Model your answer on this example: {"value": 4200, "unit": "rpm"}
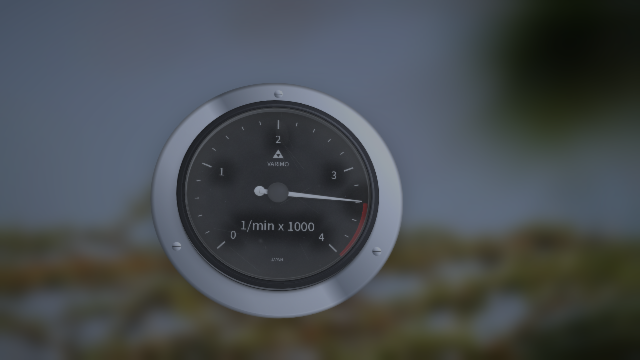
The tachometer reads {"value": 3400, "unit": "rpm"}
